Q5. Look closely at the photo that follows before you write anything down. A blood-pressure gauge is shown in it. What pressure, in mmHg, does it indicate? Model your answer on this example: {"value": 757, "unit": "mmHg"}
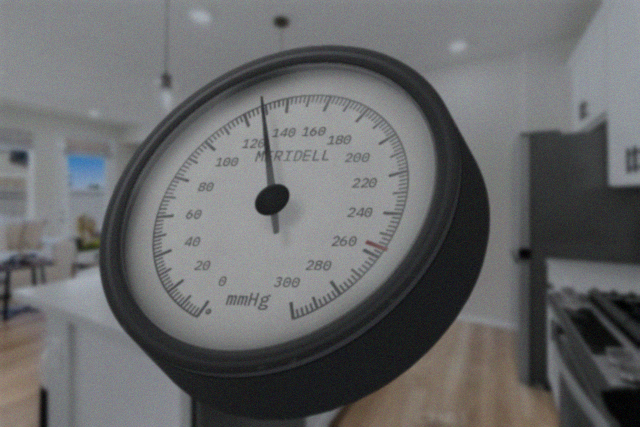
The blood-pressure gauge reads {"value": 130, "unit": "mmHg"}
